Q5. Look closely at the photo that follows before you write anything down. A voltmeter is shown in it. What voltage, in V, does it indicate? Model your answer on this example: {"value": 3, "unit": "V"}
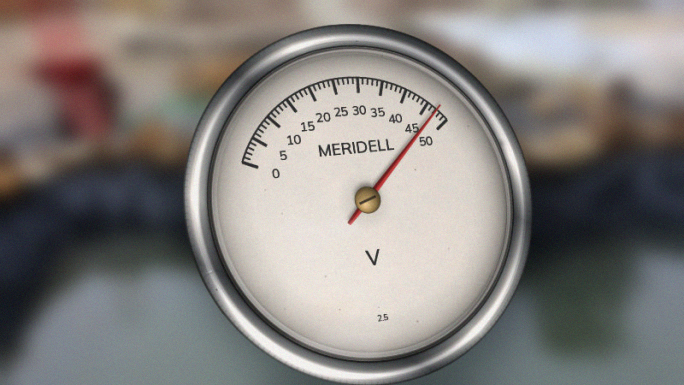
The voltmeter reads {"value": 47, "unit": "V"}
